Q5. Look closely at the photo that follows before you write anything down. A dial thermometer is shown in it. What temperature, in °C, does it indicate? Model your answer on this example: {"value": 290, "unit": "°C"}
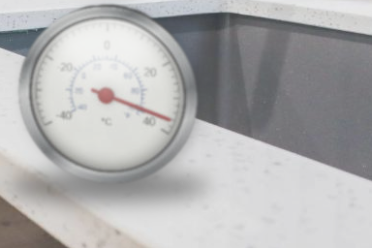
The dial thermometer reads {"value": 36, "unit": "°C"}
